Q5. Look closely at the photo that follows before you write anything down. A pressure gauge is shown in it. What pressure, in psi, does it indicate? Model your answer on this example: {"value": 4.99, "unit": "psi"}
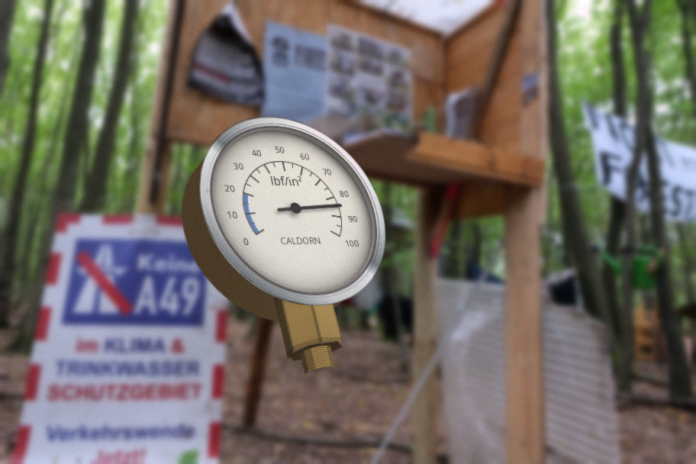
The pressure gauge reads {"value": 85, "unit": "psi"}
